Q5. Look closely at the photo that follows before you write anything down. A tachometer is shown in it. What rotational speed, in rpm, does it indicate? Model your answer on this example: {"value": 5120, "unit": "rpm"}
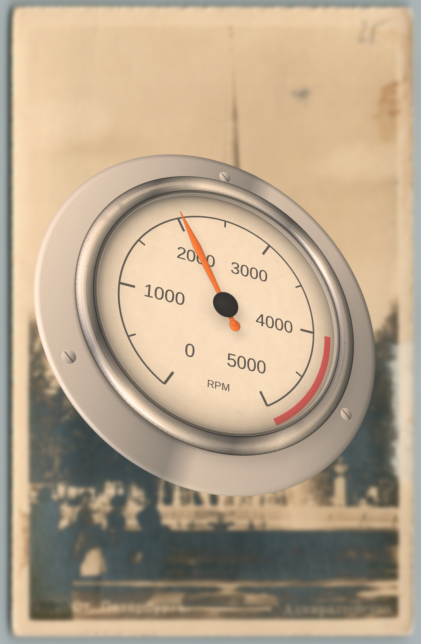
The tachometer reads {"value": 2000, "unit": "rpm"}
